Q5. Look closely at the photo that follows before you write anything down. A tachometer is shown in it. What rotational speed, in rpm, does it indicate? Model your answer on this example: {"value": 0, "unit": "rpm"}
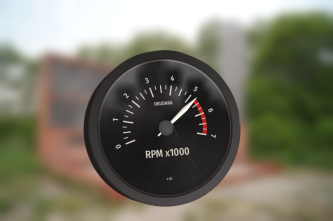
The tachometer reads {"value": 5250, "unit": "rpm"}
